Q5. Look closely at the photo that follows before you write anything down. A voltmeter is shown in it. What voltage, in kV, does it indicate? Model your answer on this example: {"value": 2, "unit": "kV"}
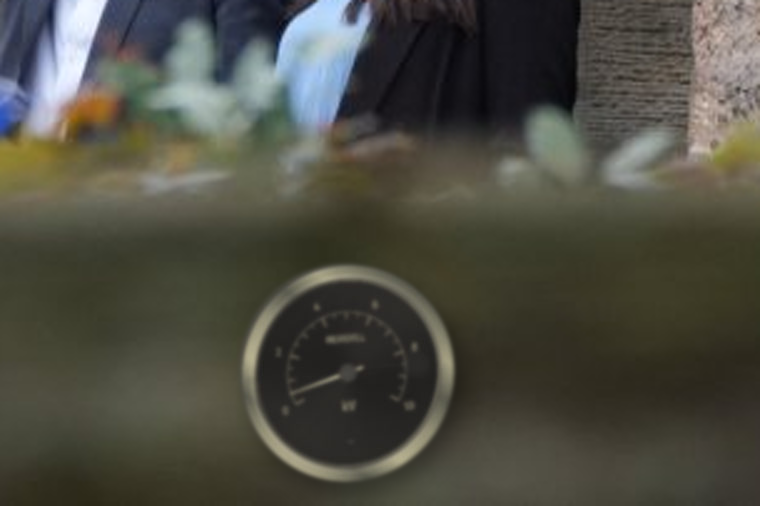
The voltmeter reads {"value": 0.5, "unit": "kV"}
